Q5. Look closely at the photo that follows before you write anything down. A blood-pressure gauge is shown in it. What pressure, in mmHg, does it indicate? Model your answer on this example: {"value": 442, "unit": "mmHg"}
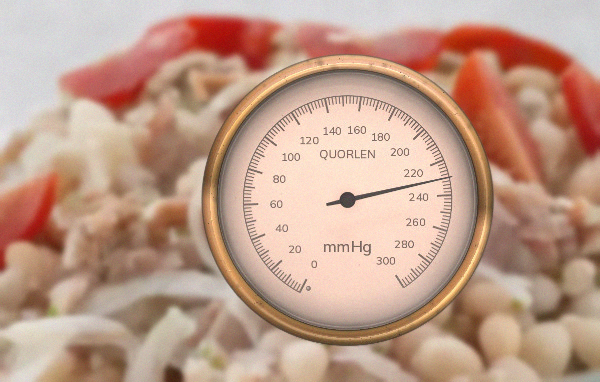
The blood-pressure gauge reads {"value": 230, "unit": "mmHg"}
